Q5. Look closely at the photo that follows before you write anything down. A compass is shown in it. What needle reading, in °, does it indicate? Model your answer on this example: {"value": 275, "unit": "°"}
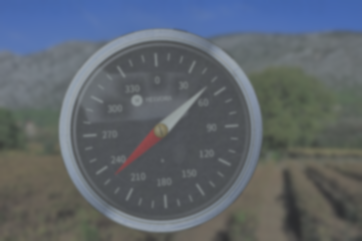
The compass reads {"value": 230, "unit": "°"}
